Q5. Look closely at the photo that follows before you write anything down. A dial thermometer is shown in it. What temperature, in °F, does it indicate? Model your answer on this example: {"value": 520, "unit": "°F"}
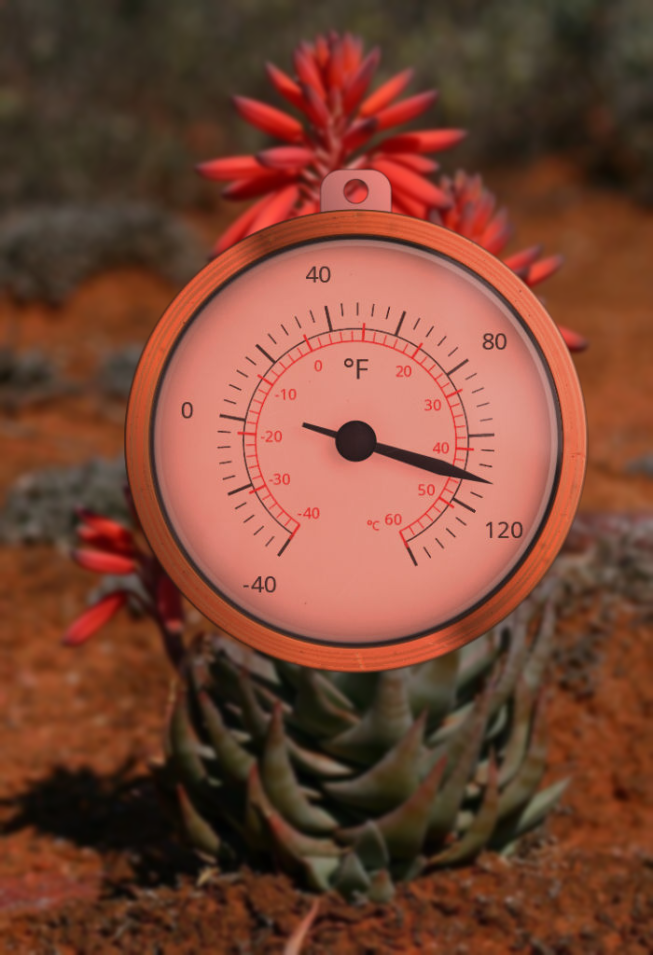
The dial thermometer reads {"value": 112, "unit": "°F"}
